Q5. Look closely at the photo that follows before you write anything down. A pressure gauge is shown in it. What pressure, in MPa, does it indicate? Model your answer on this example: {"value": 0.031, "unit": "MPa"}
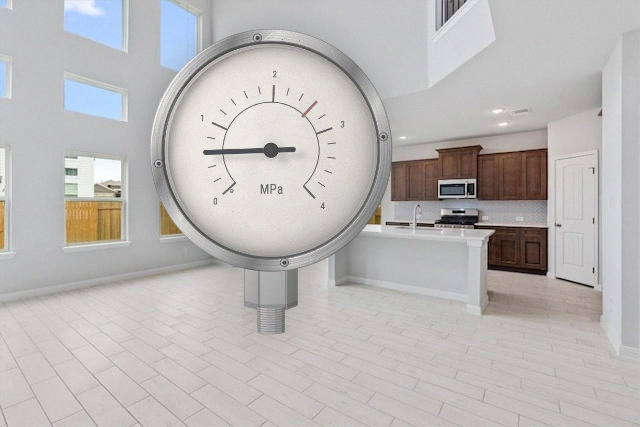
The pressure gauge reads {"value": 0.6, "unit": "MPa"}
